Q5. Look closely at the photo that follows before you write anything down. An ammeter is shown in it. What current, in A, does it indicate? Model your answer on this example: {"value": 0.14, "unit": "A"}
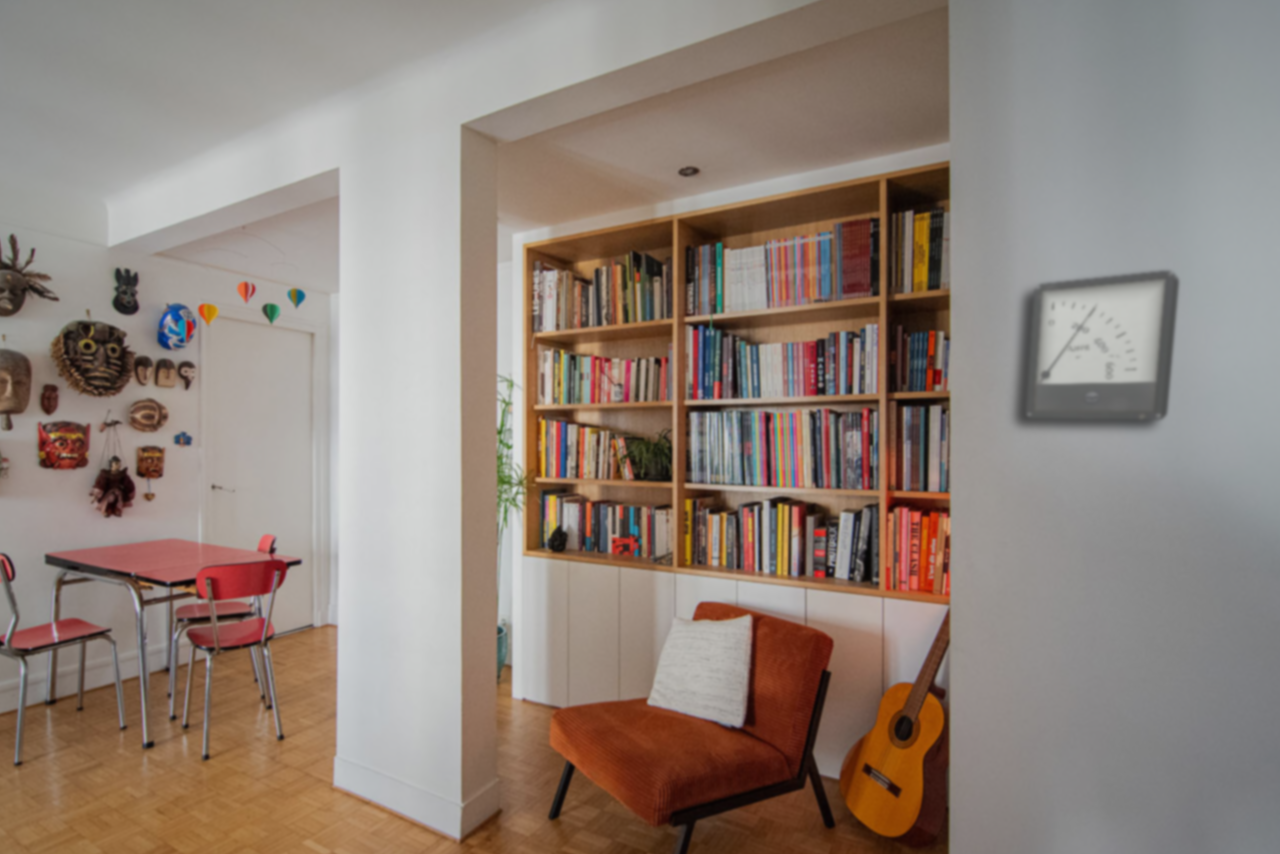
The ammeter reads {"value": 200, "unit": "A"}
